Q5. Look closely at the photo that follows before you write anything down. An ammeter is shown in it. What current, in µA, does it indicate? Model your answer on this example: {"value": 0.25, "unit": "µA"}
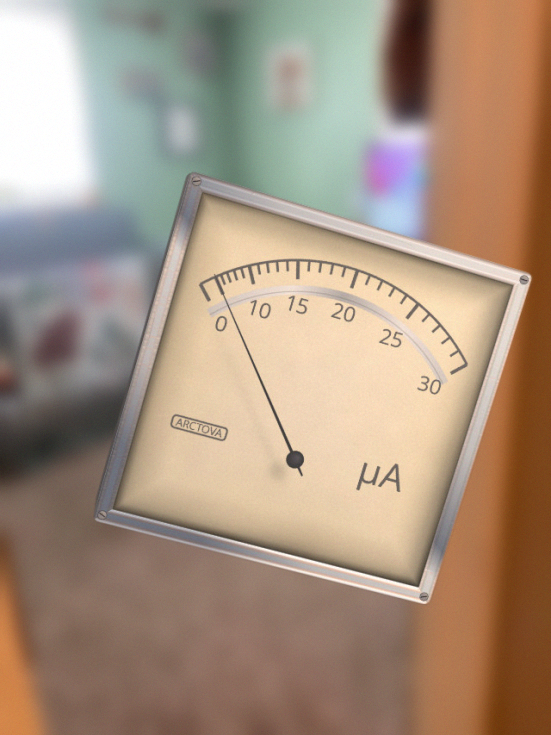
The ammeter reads {"value": 5, "unit": "µA"}
